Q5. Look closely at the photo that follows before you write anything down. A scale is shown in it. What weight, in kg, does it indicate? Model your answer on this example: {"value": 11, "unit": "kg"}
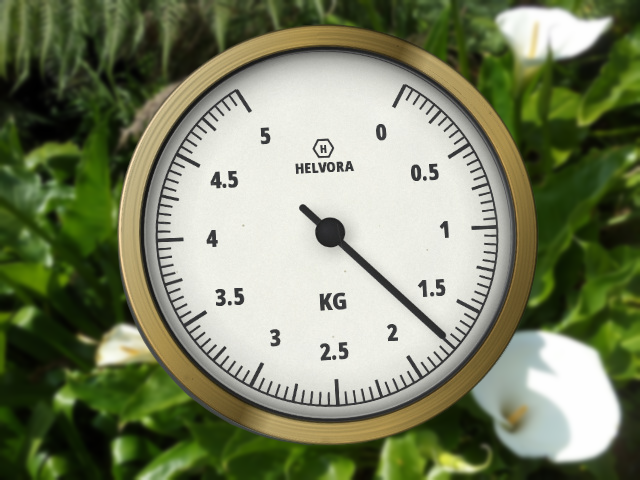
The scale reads {"value": 1.75, "unit": "kg"}
